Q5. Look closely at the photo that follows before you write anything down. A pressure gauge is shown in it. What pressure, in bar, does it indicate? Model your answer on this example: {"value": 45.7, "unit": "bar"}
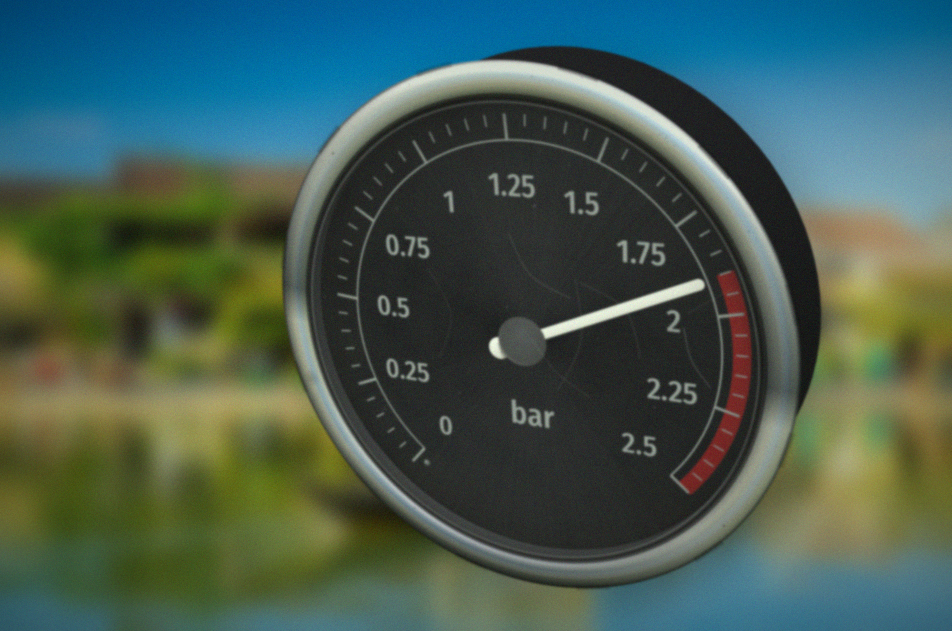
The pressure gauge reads {"value": 1.9, "unit": "bar"}
